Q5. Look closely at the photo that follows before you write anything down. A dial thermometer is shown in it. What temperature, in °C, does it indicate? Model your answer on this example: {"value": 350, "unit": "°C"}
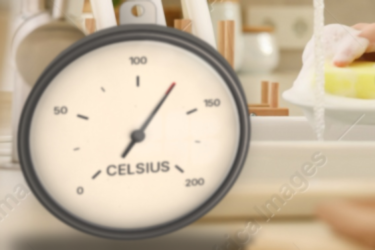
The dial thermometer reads {"value": 125, "unit": "°C"}
